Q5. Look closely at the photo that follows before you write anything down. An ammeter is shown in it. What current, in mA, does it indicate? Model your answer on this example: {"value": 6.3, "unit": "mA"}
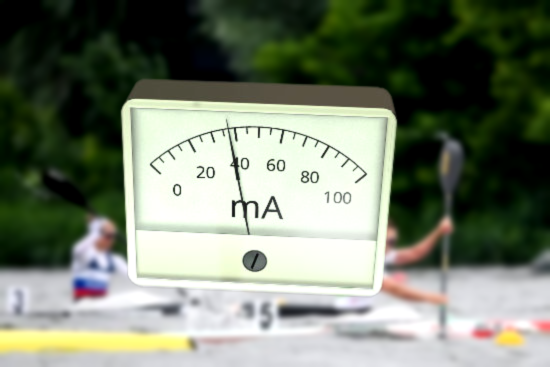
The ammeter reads {"value": 37.5, "unit": "mA"}
